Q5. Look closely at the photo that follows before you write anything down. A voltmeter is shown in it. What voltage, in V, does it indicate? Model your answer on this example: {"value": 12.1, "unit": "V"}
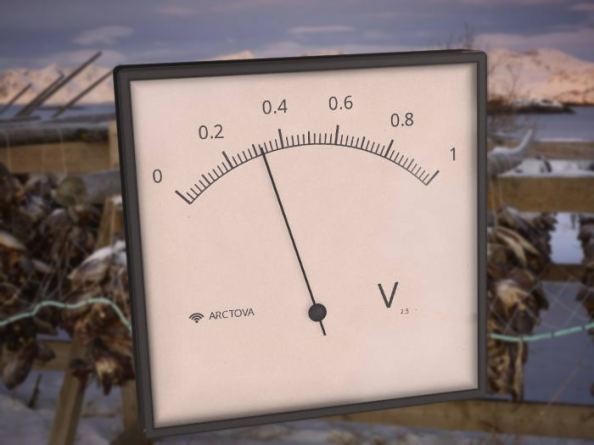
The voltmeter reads {"value": 0.32, "unit": "V"}
